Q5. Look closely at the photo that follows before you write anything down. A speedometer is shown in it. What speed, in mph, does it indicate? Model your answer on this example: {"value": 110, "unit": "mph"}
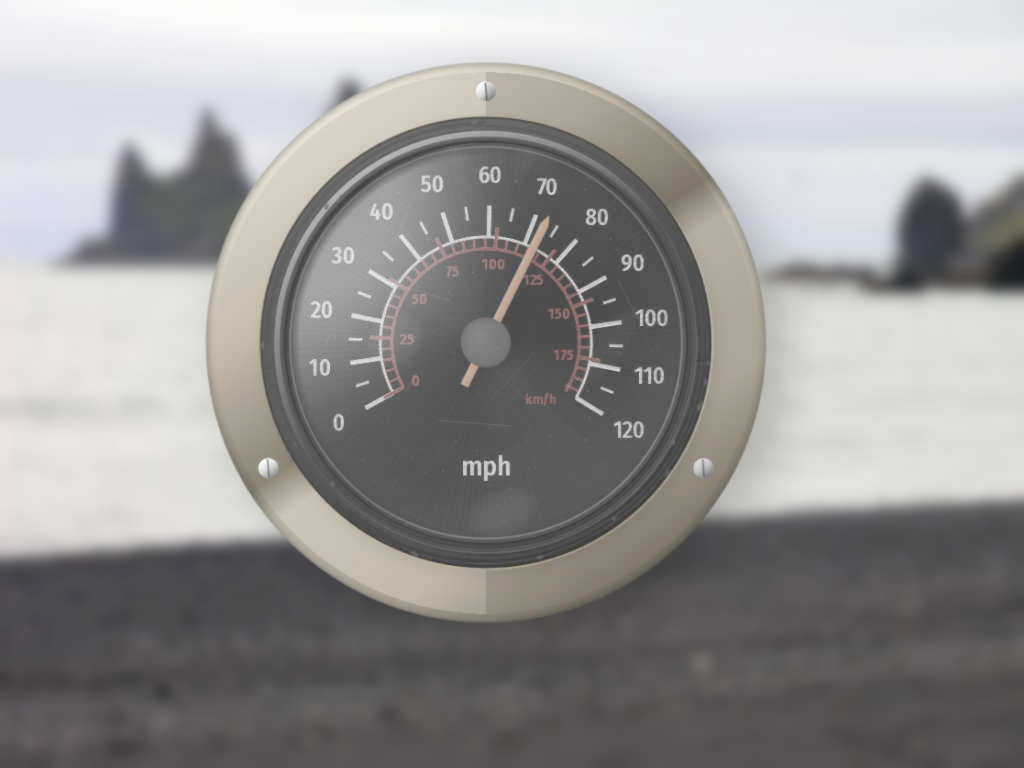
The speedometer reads {"value": 72.5, "unit": "mph"}
